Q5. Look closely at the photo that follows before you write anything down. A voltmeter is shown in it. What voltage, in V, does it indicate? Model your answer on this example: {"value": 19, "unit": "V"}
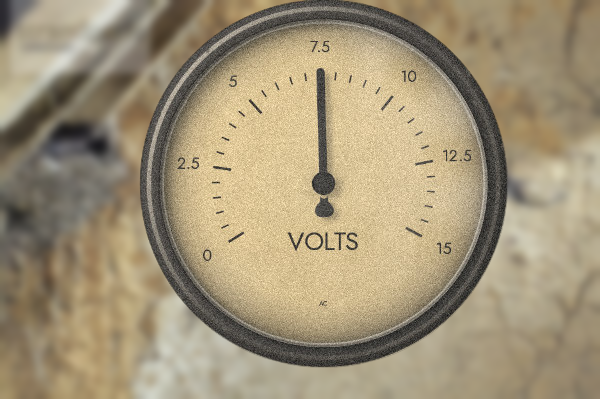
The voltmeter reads {"value": 7.5, "unit": "V"}
